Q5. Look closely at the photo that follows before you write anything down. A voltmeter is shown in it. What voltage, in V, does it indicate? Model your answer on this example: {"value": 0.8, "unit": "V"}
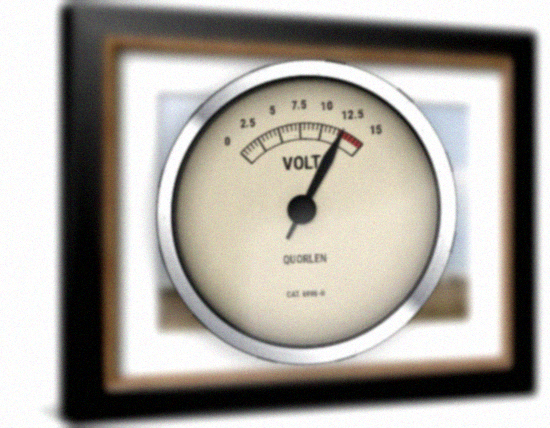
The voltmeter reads {"value": 12.5, "unit": "V"}
